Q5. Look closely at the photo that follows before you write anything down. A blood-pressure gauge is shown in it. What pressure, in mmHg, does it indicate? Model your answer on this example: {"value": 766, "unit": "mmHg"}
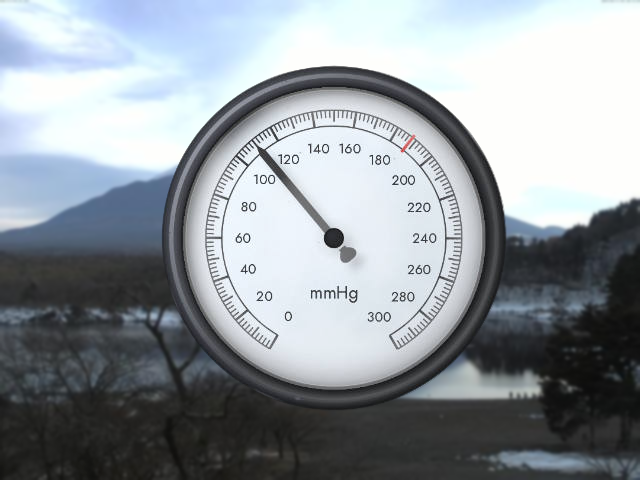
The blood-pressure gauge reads {"value": 110, "unit": "mmHg"}
